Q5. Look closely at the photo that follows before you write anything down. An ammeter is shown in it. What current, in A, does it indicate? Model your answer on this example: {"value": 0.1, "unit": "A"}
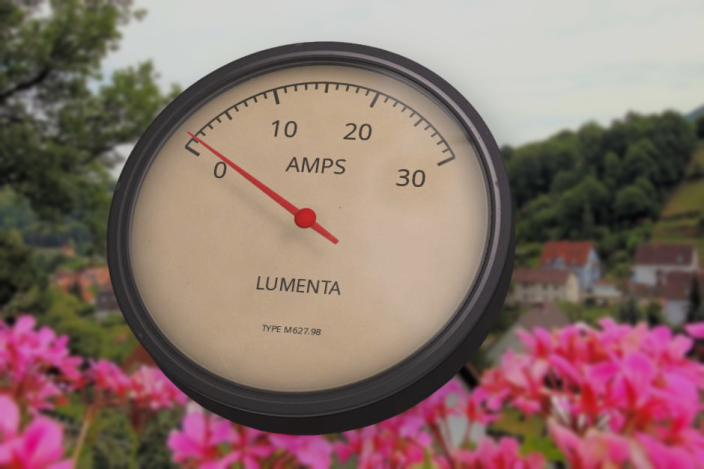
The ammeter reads {"value": 1, "unit": "A"}
